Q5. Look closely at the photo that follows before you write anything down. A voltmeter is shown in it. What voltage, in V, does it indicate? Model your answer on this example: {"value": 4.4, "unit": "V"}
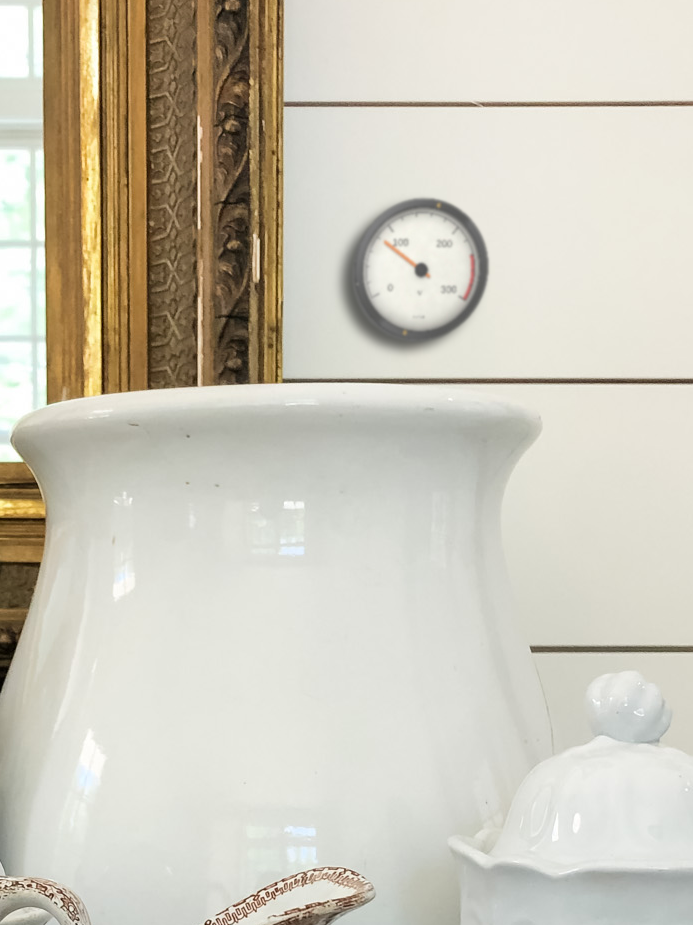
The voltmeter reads {"value": 80, "unit": "V"}
